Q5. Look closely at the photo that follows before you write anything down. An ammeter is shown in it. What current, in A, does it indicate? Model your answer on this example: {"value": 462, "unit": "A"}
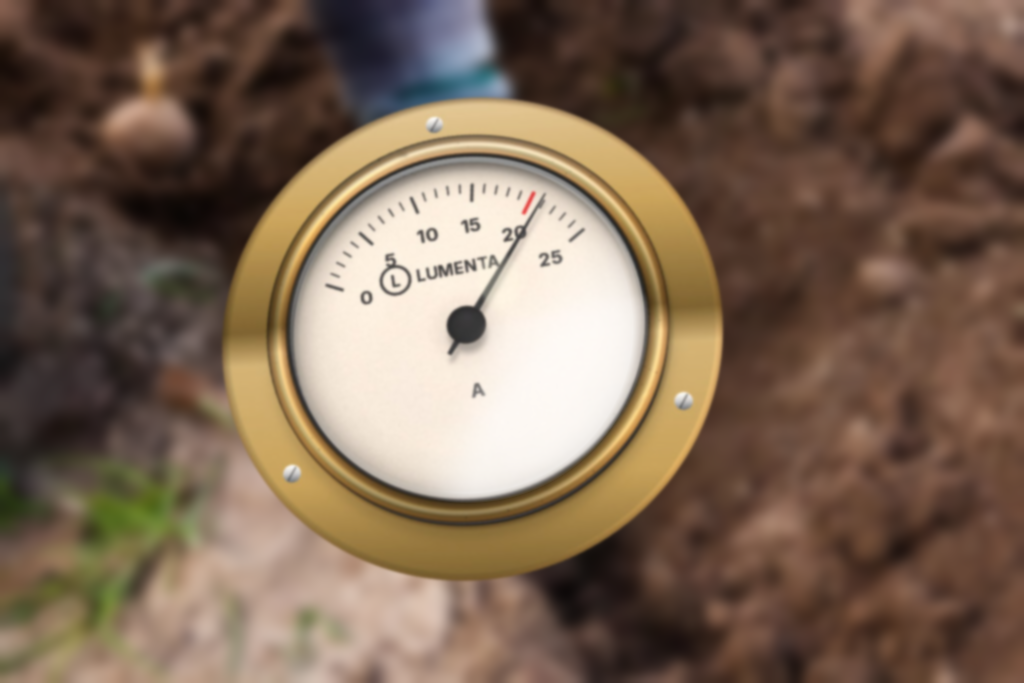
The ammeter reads {"value": 21, "unit": "A"}
